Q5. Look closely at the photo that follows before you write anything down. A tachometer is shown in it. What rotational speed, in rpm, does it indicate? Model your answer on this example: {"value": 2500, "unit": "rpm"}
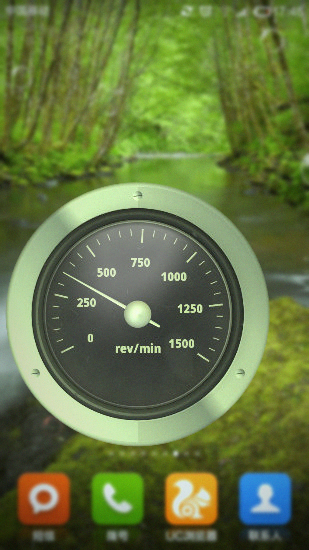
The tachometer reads {"value": 350, "unit": "rpm"}
